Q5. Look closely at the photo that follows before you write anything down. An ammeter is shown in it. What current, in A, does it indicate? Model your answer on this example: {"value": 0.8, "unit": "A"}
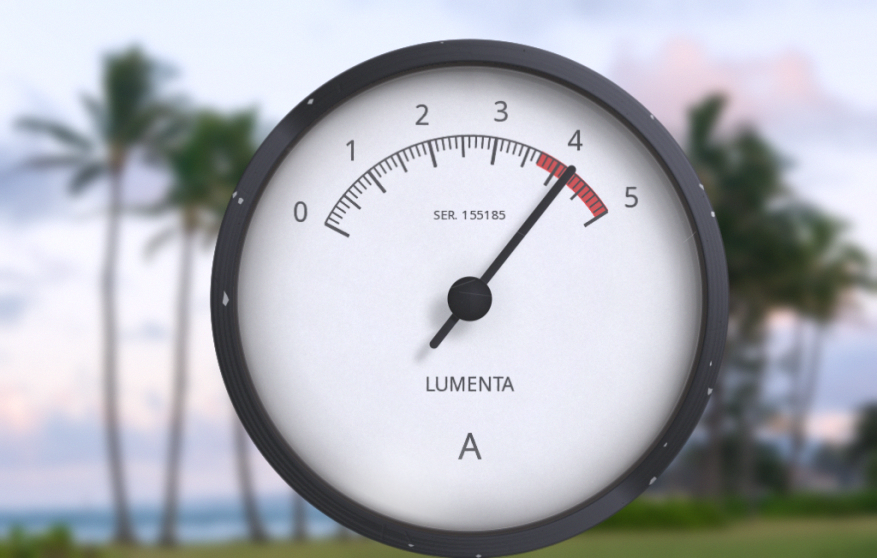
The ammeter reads {"value": 4.2, "unit": "A"}
